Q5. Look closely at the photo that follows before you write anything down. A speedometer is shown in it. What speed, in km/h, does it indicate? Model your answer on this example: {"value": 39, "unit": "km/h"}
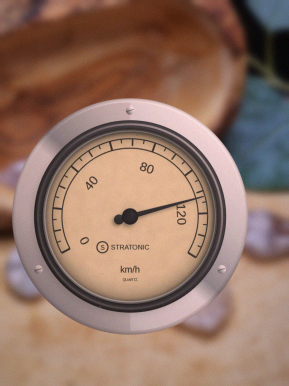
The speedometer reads {"value": 112.5, "unit": "km/h"}
